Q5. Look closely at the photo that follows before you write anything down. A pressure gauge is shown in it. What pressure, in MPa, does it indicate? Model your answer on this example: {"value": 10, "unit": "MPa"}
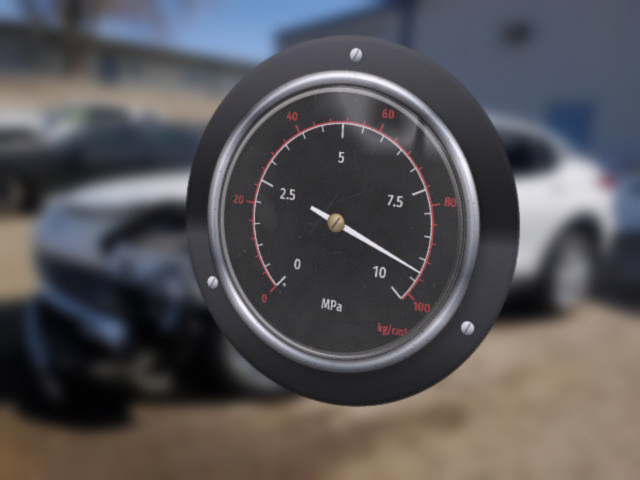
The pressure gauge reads {"value": 9.25, "unit": "MPa"}
